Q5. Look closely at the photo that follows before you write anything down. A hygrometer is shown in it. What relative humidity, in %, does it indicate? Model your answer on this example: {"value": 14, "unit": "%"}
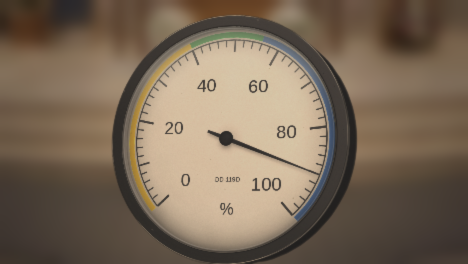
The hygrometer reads {"value": 90, "unit": "%"}
